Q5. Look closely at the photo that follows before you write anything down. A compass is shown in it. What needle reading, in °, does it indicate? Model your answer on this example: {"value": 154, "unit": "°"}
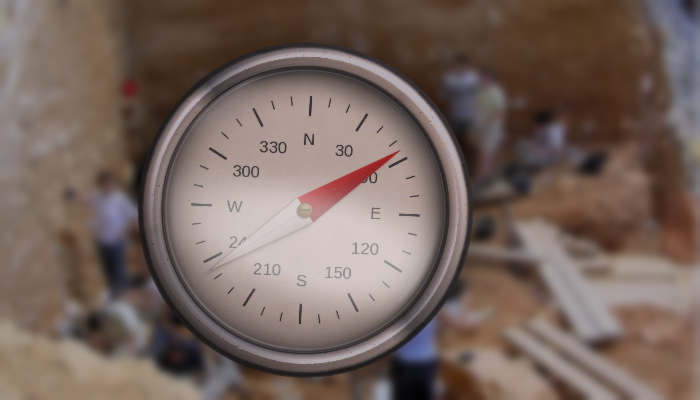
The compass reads {"value": 55, "unit": "°"}
